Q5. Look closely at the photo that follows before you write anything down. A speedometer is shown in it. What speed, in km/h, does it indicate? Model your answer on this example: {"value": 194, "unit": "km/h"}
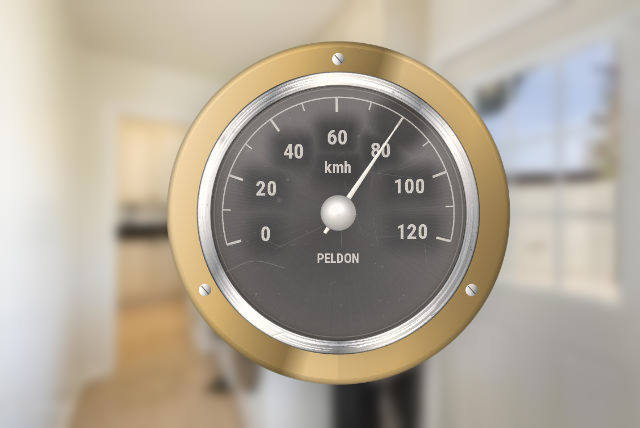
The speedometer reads {"value": 80, "unit": "km/h"}
